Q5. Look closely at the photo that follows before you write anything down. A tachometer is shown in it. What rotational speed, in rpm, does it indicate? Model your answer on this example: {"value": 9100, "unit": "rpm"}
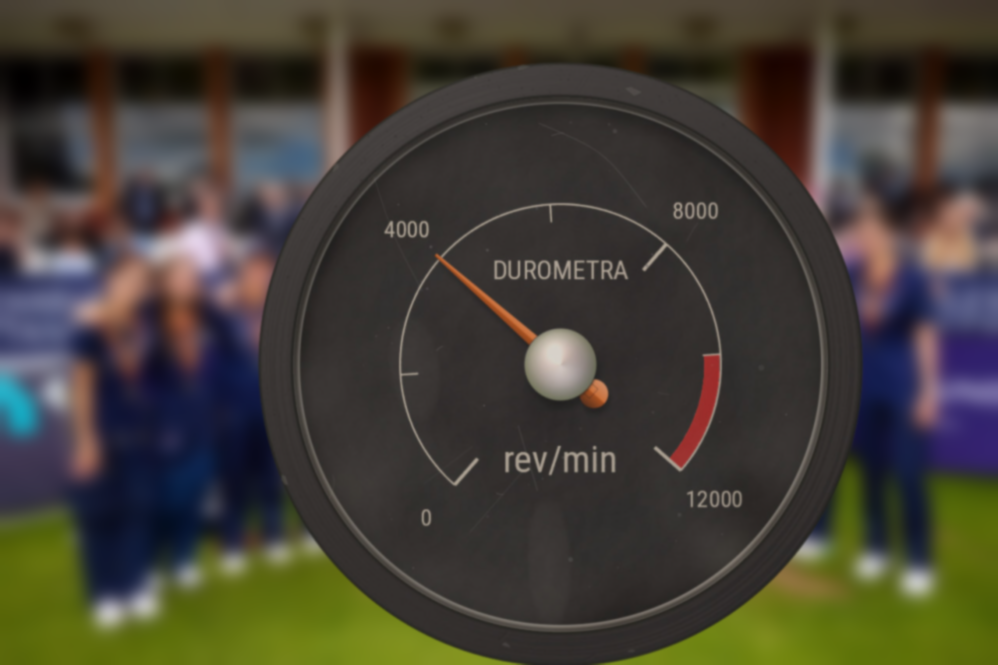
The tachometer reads {"value": 4000, "unit": "rpm"}
